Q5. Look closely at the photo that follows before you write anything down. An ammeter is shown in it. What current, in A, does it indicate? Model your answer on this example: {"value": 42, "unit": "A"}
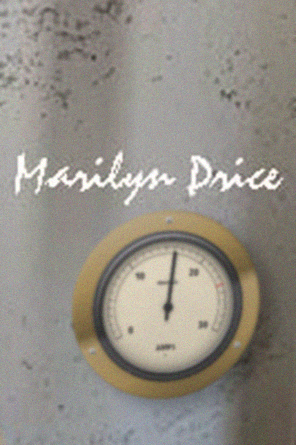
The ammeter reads {"value": 16, "unit": "A"}
